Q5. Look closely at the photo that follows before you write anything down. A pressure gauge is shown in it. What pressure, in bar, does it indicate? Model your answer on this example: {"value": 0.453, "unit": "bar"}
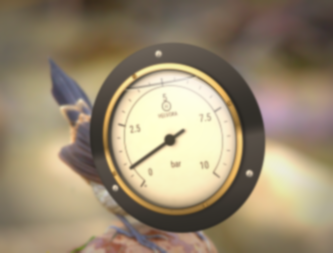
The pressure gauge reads {"value": 0.75, "unit": "bar"}
